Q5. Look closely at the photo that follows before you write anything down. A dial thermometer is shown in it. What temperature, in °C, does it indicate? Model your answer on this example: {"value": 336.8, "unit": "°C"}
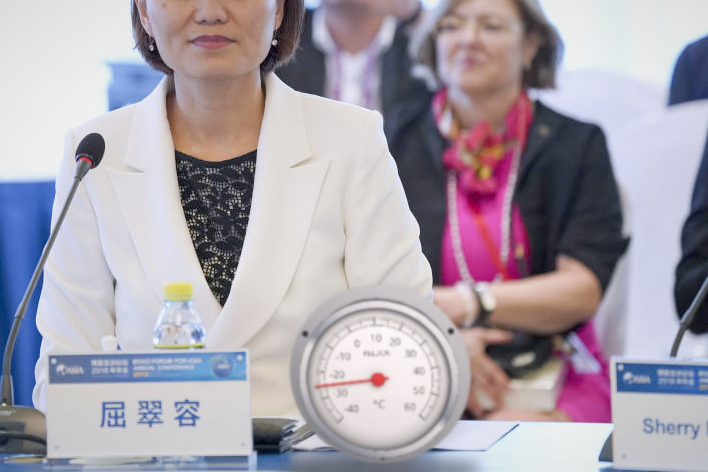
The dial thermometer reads {"value": -25, "unit": "°C"}
